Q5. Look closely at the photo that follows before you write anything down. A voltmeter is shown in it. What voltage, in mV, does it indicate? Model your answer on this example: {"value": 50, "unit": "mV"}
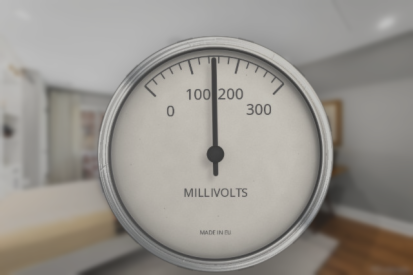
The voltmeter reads {"value": 150, "unit": "mV"}
